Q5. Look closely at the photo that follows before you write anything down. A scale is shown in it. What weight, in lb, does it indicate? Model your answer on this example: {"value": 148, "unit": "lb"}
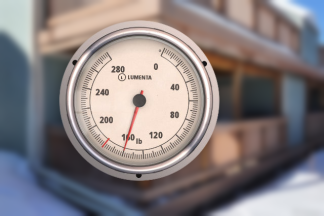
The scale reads {"value": 160, "unit": "lb"}
